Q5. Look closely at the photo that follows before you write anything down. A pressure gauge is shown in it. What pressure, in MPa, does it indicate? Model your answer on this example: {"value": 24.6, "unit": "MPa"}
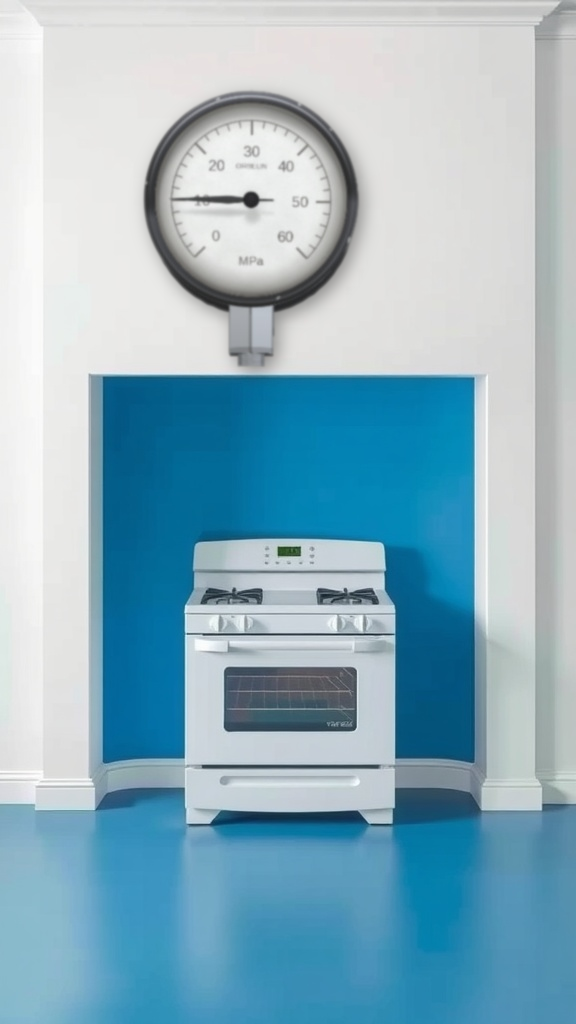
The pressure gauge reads {"value": 10, "unit": "MPa"}
